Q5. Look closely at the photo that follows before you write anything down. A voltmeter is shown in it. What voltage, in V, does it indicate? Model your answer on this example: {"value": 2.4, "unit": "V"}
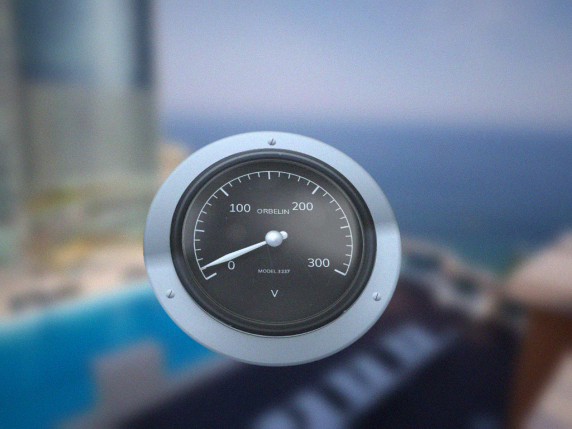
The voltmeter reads {"value": 10, "unit": "V"}
